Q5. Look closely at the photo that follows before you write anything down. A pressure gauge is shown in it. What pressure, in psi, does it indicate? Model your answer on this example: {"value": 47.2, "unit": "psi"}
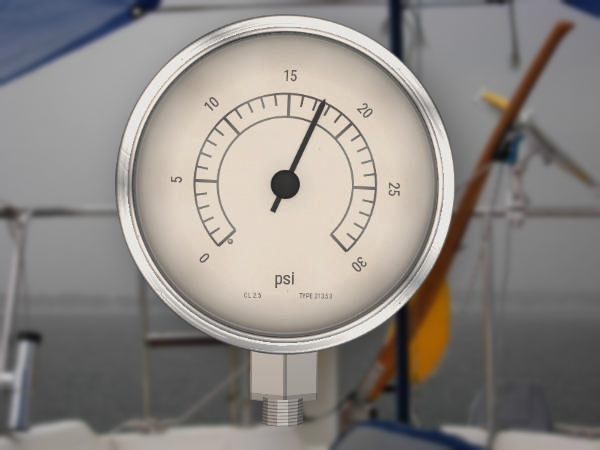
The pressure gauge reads {"value": 17.5, "unit": "psi"}
